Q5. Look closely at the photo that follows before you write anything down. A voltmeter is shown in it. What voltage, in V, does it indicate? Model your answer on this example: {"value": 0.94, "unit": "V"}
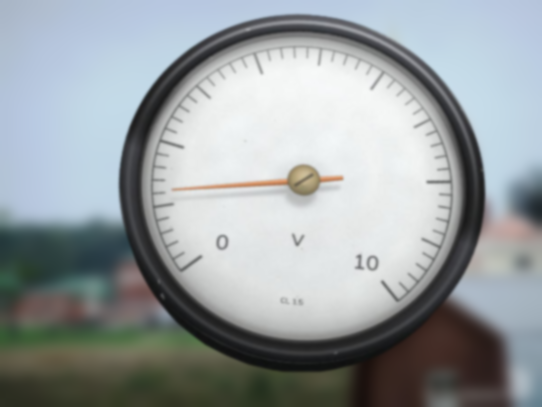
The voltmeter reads {"value": 1.2, "unit": "V"}
